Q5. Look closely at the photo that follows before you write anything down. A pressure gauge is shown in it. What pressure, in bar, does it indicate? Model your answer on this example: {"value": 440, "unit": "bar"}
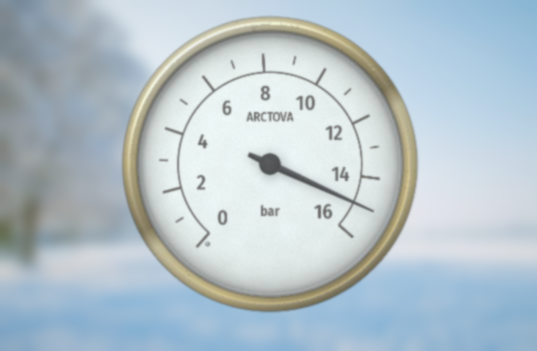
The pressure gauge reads {"value": 15, "unit": "bar"}
